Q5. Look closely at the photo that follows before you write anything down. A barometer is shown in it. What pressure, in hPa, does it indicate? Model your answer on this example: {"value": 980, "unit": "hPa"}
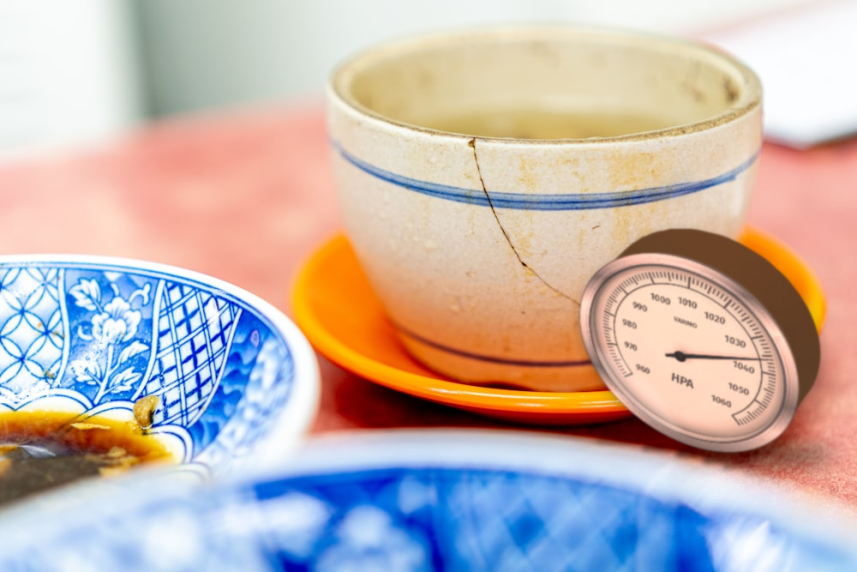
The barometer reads {"value": 1035, "unit": "hPa"}
